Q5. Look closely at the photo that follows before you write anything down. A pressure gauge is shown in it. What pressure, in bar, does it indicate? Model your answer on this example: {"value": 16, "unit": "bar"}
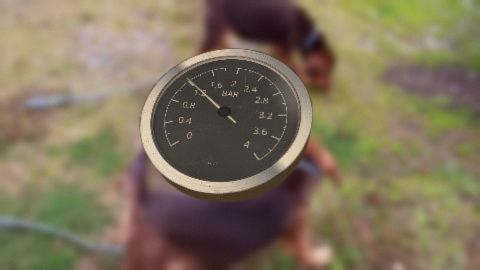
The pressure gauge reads {"value": 1.2, "unit": "bar"}
